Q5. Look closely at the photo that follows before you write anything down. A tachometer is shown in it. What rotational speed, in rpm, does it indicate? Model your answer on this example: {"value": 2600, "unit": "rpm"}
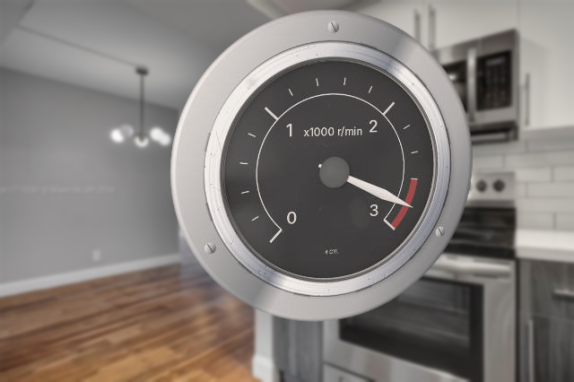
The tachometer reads {"value": 2800, "unit": "rpm"}
